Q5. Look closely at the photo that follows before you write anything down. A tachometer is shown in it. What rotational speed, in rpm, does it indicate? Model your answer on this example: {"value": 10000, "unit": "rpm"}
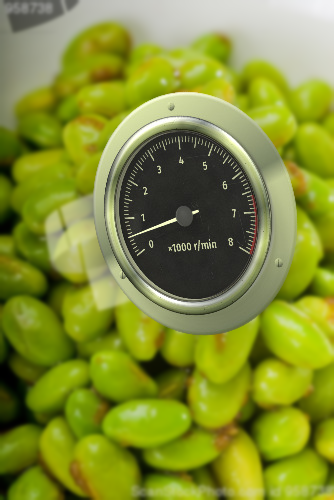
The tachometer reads {"value": 500, "unit": "rpm"}
